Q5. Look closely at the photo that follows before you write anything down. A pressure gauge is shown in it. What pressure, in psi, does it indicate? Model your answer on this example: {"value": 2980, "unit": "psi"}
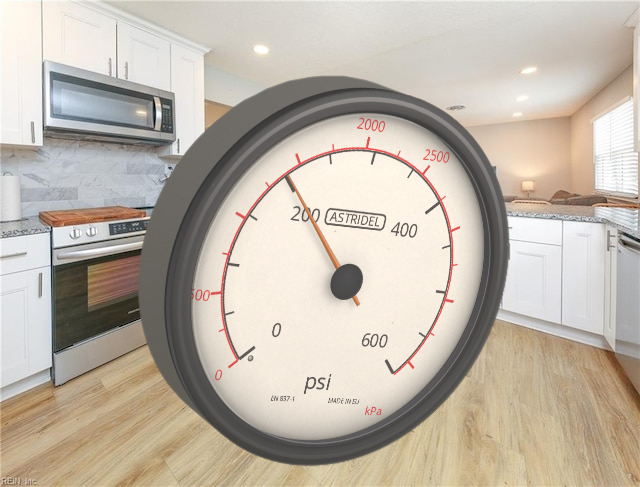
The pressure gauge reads {"value": 200, "unit": "psi"}
